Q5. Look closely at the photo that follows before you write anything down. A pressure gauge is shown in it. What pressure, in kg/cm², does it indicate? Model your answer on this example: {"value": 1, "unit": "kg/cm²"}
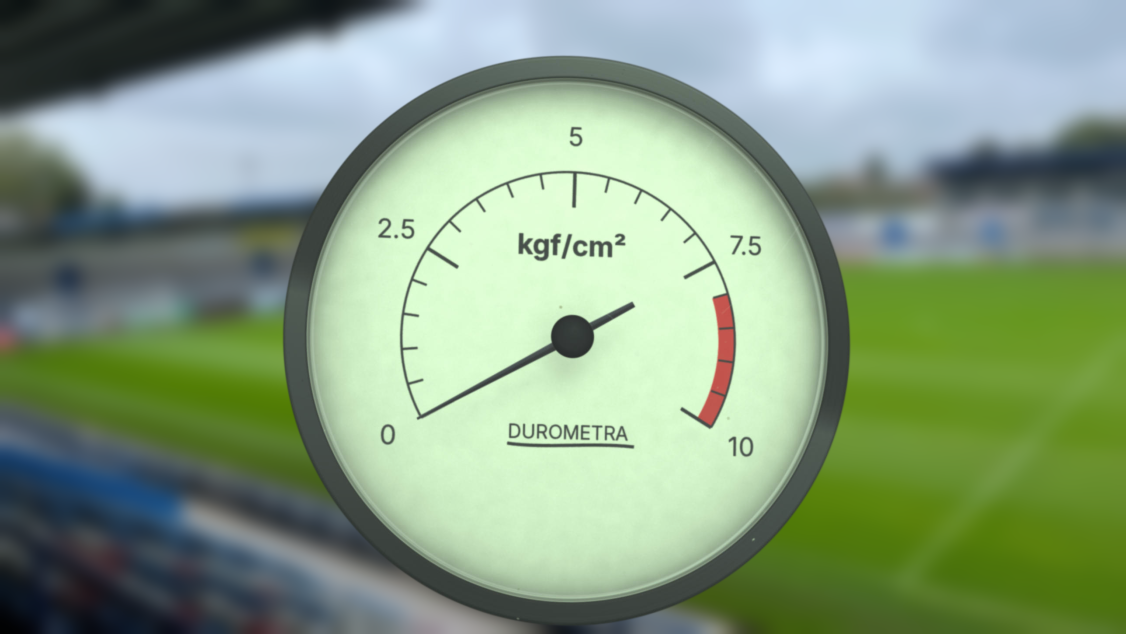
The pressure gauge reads {"value": 0, "unit": "kg/cm²"}
